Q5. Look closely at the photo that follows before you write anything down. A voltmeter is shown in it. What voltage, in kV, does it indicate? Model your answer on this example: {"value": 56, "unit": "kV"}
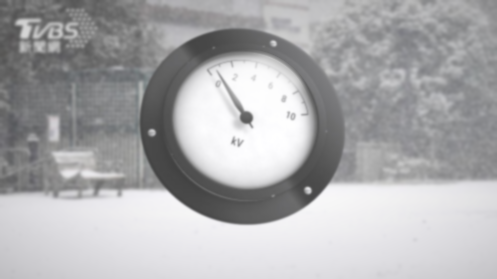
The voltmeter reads {"value": 0.5, "unit": "kV"}
